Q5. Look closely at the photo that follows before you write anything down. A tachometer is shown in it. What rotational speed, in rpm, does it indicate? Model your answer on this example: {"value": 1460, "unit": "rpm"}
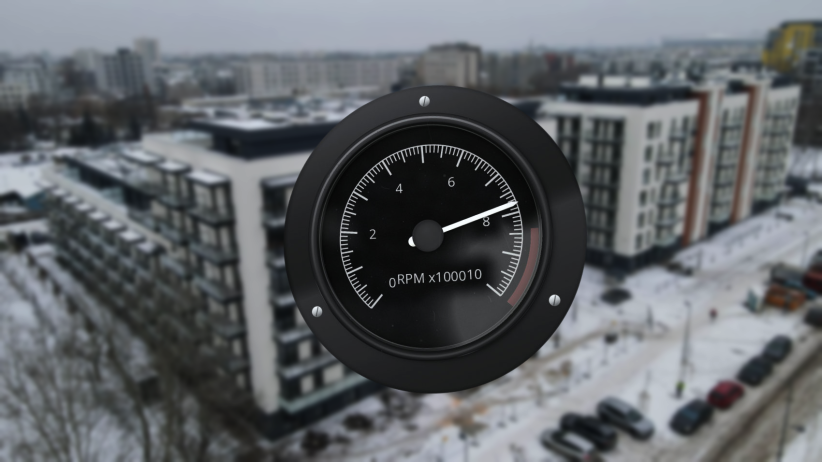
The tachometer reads {"value": 7800, "unit": "rpm"}
